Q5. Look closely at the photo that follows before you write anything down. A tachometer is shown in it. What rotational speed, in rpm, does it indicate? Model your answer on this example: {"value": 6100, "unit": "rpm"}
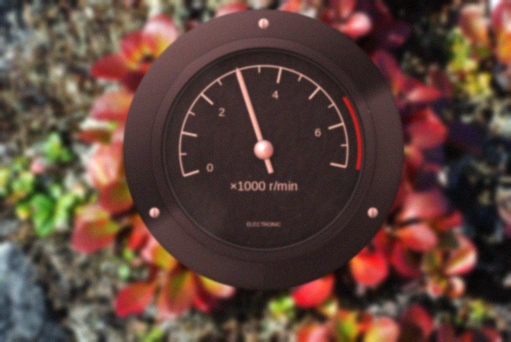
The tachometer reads {"value": 3000, "unit": "rpm"}
